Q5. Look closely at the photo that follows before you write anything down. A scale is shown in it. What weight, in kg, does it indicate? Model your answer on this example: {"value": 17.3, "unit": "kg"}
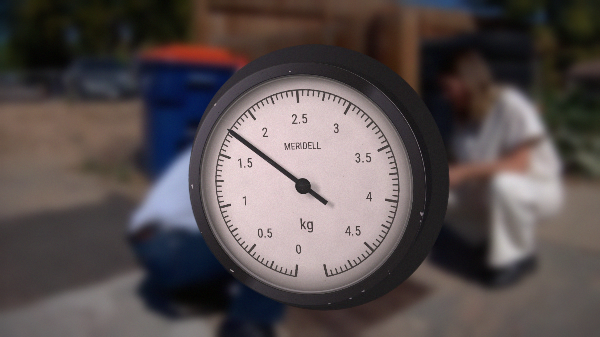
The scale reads {"value": 1.75, "unit": "kg"}
